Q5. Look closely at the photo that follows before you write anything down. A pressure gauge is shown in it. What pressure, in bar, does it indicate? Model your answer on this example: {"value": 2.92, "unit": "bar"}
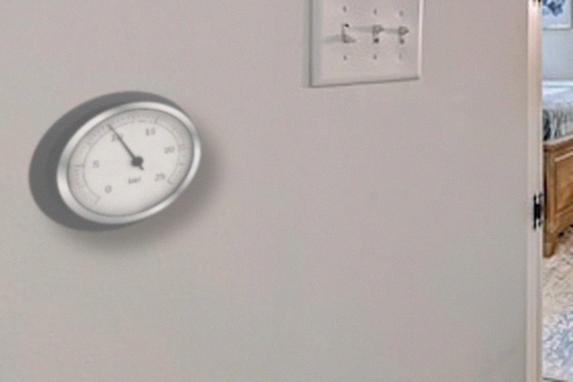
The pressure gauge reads {"value": 10, "unit": "bar"}
